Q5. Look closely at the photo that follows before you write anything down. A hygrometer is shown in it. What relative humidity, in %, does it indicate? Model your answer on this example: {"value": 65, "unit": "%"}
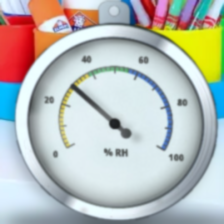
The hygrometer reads {"value": 30, "unit": "%"}
